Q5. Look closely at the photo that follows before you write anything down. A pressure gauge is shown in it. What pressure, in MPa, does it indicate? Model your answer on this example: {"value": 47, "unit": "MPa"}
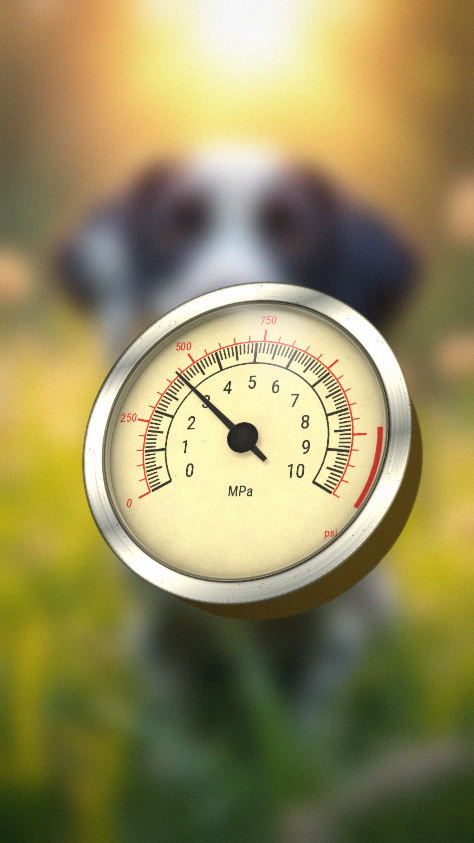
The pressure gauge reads {"value": 3, "unit": "MPa"}
